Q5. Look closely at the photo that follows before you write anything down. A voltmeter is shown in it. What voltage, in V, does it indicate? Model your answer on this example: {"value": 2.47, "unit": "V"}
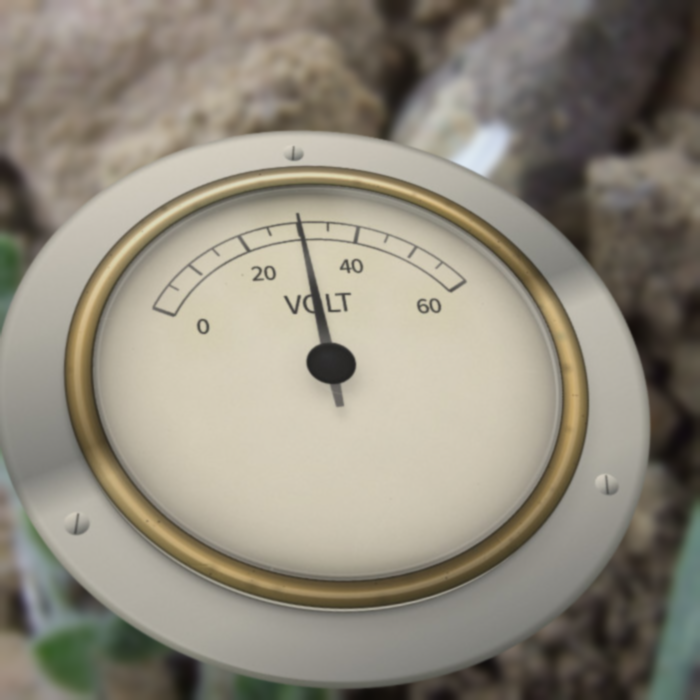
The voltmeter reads {"value": 30, "unit": "V"}
